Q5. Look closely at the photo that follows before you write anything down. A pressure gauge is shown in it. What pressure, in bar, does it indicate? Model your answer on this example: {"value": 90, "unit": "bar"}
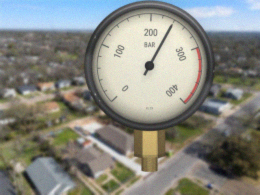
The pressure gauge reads {"value": 240, "unit": "bar"}
